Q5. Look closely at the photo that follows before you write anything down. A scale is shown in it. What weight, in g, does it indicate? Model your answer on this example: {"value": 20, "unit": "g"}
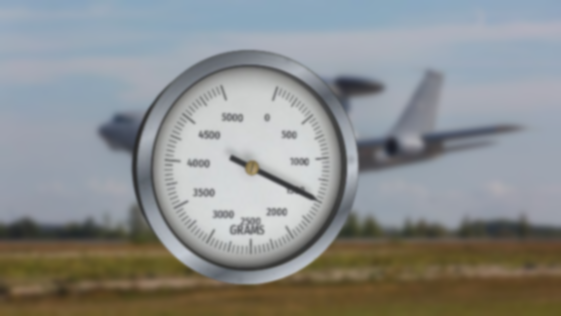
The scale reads {"value": 1500, "unit": "g"}
